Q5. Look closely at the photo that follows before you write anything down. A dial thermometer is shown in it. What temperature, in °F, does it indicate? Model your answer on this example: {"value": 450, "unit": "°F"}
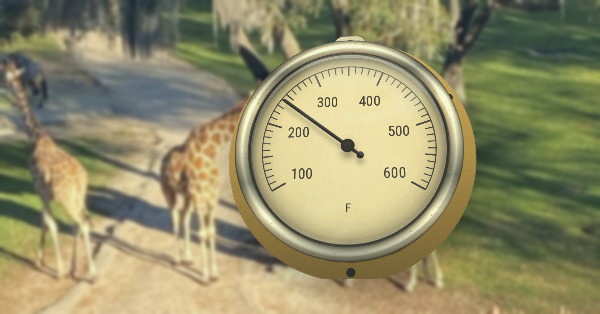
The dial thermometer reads {"value": 240, "unit": "°F"}
